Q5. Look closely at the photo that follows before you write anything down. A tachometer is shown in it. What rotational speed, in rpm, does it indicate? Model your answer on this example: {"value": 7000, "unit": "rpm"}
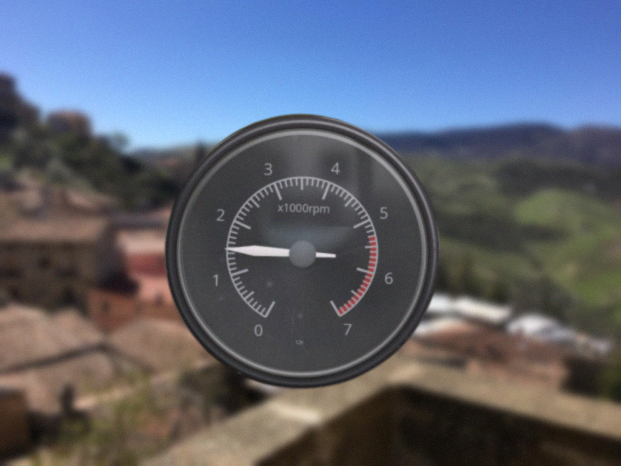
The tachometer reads {"value": 1500, "unit": "rpm"}
